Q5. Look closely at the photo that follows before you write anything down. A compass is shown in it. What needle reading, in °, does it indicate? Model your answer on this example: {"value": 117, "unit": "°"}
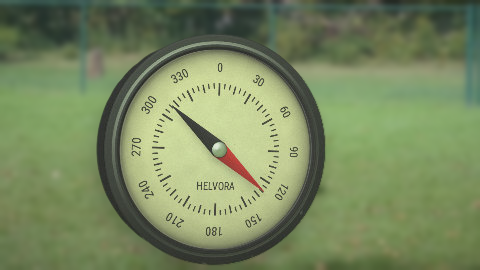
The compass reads {"value": 130, "unit": "°"}
